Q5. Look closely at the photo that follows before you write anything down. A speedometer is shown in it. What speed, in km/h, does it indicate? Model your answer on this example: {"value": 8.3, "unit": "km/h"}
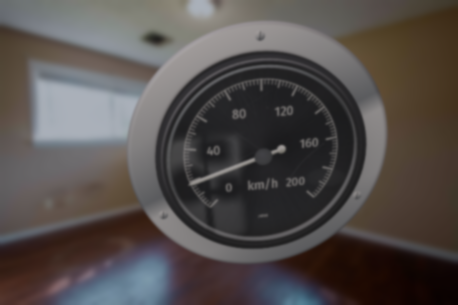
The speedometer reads {"value": 20, "unit": "km/h"}
